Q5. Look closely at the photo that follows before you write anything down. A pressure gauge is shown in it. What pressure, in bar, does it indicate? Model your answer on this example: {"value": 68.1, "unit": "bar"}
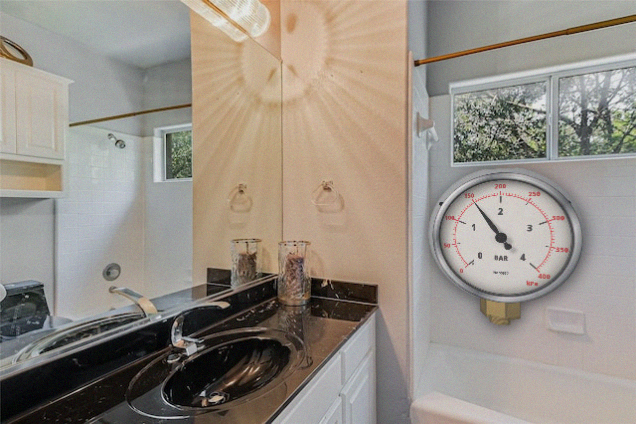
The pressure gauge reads {"value": 1.5, "unit": "bar"}
